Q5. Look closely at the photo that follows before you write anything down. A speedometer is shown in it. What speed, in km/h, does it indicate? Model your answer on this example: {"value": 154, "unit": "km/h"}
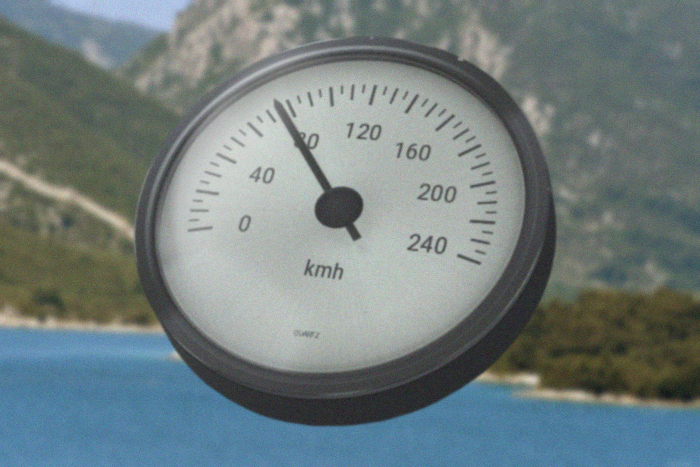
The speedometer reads {"value": 75, "unit": "km/h"}
